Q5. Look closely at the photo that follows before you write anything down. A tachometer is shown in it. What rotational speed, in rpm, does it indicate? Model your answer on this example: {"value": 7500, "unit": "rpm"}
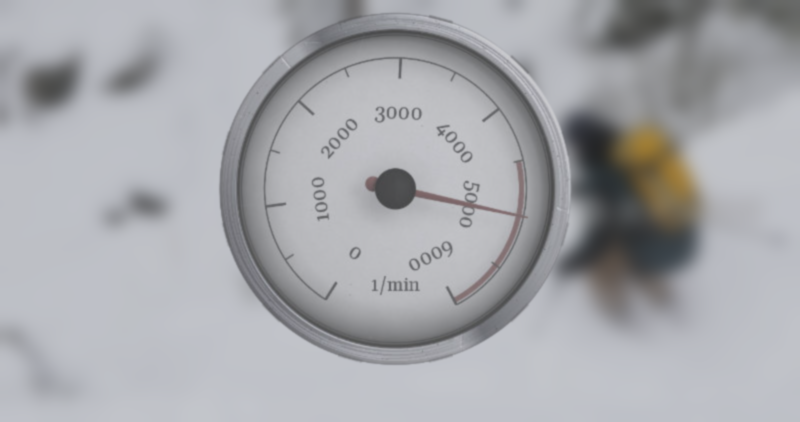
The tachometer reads {"value": 5000, "unit": "rpm"}
